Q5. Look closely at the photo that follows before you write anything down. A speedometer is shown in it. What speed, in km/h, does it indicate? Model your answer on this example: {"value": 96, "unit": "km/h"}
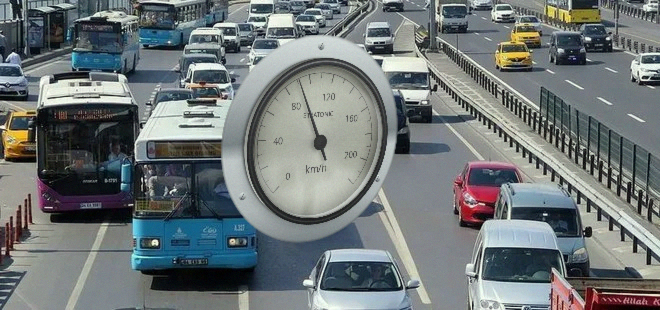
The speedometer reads {"value": 90, "unit": "km/h"}
